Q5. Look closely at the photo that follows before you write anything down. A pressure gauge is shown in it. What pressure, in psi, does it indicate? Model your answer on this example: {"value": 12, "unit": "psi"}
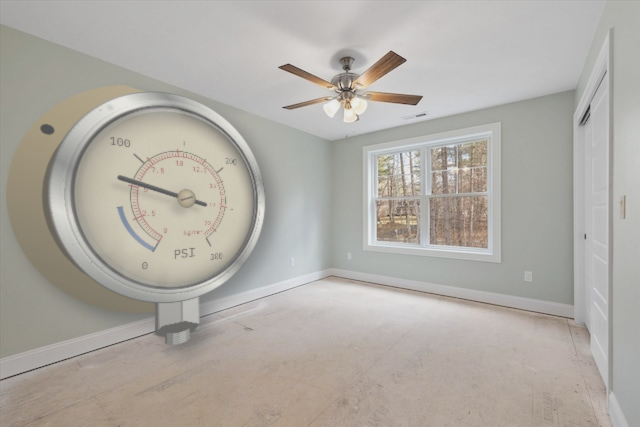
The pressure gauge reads {"value": 75, "unit": "psi"}
